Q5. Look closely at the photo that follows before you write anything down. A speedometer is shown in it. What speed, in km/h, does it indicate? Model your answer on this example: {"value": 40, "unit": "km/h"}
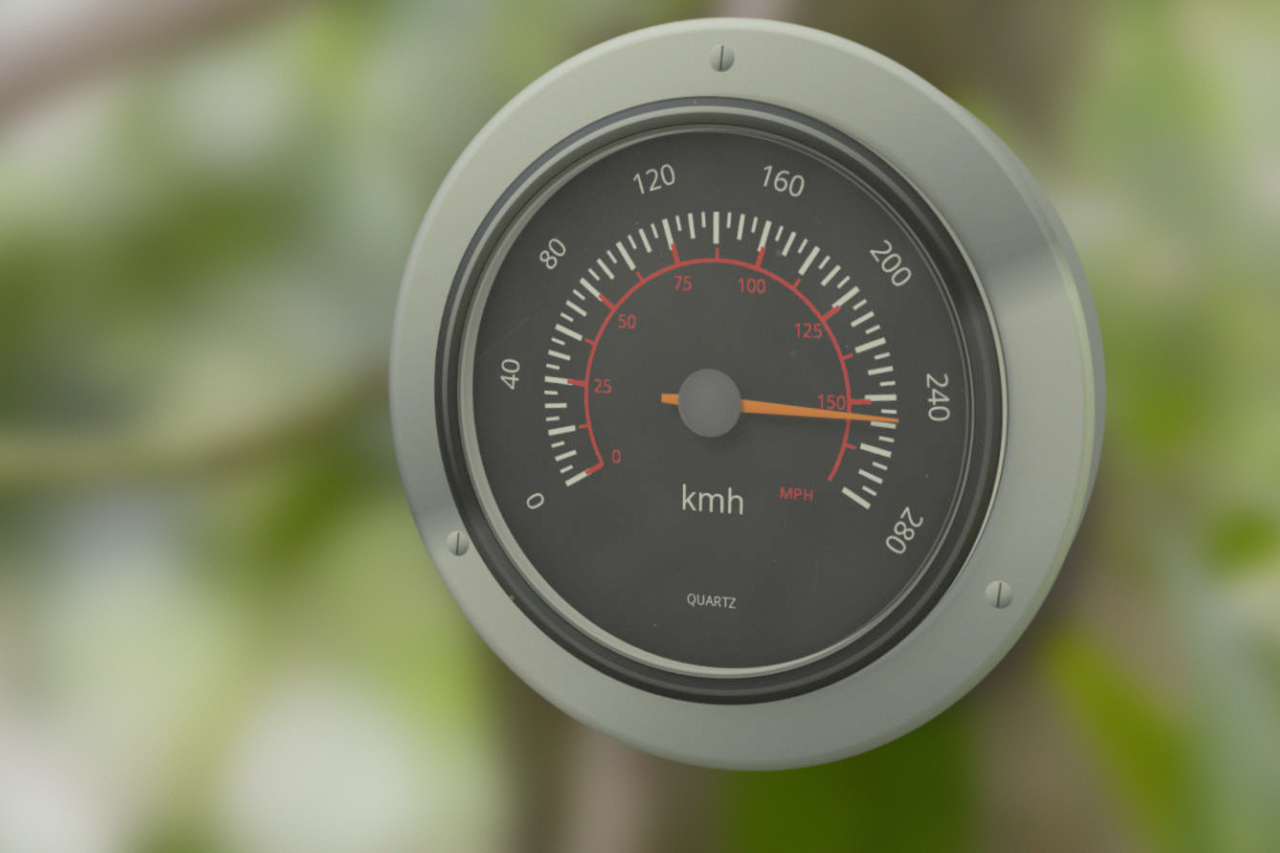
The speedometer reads {"value": 247.5, "unit": "km/h"}
